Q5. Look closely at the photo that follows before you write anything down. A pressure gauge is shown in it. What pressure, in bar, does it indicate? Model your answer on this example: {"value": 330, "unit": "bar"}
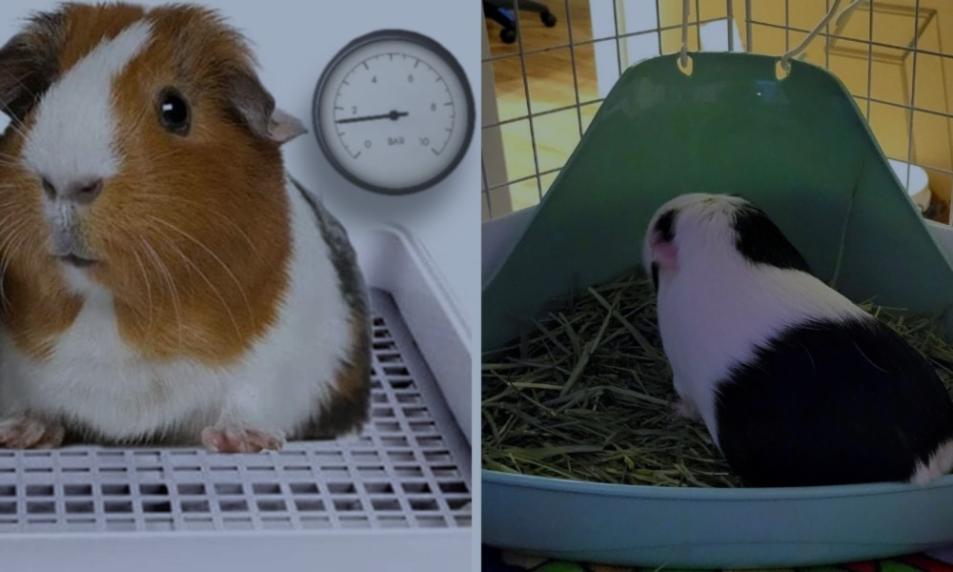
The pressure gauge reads {"value": 1.5, "unit": "bar"}
